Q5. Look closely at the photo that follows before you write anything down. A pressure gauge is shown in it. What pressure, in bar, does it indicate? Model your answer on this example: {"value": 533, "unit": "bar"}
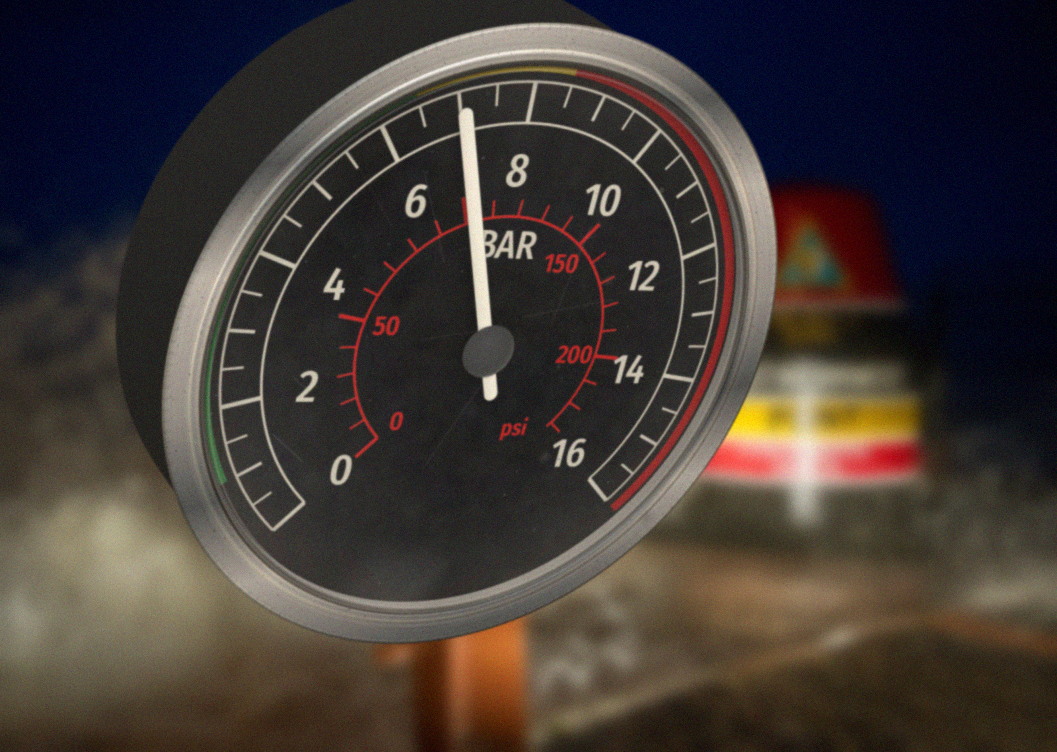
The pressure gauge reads {"value": 7, "unit": "bar"}
